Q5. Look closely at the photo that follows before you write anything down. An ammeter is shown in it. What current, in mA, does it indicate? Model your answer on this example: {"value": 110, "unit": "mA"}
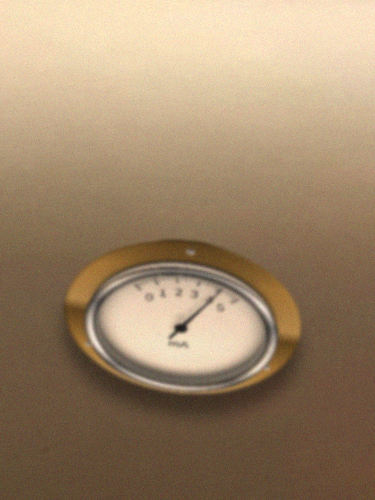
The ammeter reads {"value": 4, "unit": "mA"}
